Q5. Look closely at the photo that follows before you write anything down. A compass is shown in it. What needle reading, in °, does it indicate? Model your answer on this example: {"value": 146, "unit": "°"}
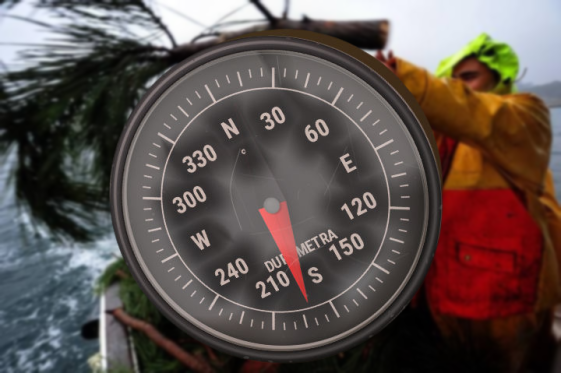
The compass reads {"value": 190, "unit": "°"}
